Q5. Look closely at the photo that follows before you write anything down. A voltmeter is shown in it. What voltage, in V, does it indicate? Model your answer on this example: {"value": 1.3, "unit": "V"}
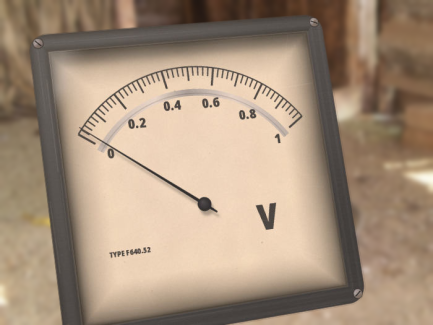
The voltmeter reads {"value": 0.02, "unit": "V"}
